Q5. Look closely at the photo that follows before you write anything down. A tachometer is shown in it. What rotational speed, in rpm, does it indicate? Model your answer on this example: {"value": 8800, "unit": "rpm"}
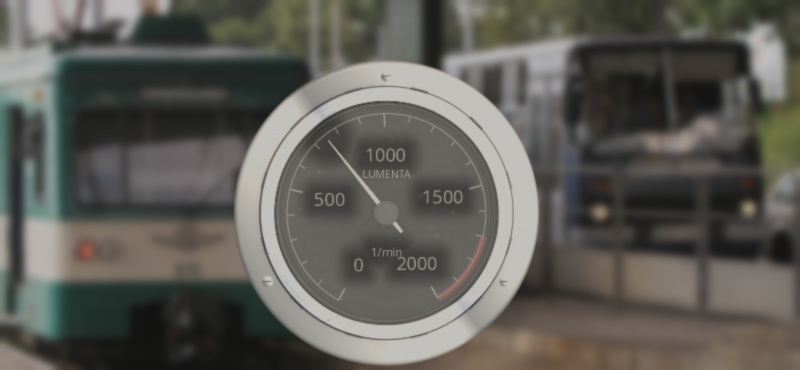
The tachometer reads {"value": 750, "unit": "rpm"}
